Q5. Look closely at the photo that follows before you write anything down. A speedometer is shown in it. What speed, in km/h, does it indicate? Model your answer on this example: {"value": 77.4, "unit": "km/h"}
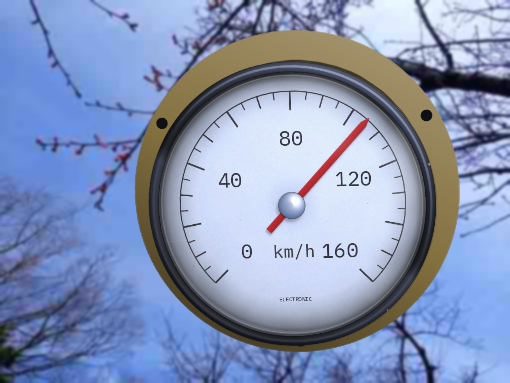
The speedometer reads {"value": 105, "unit": "km/h"}
